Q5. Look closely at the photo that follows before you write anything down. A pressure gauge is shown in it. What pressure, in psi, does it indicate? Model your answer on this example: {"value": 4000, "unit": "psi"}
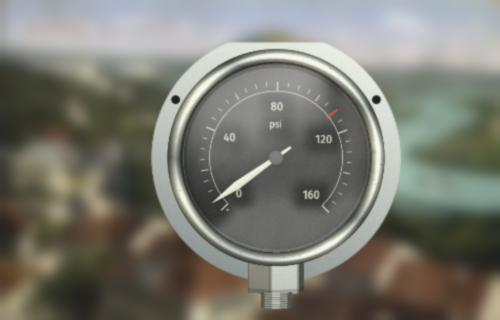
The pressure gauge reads {"value": 5, "unit": "psi"}
